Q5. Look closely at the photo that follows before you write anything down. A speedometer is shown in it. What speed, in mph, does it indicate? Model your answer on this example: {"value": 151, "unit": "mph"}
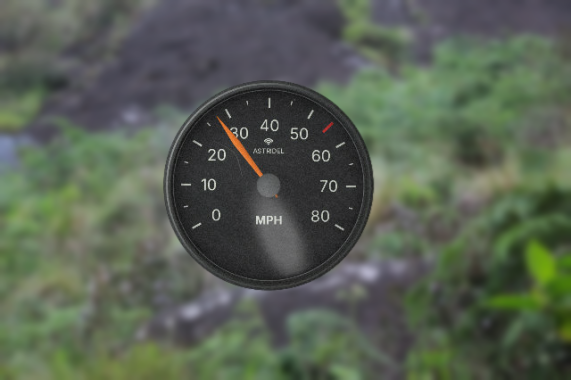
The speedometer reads {"value": 27.5, "unit": "mph"}
